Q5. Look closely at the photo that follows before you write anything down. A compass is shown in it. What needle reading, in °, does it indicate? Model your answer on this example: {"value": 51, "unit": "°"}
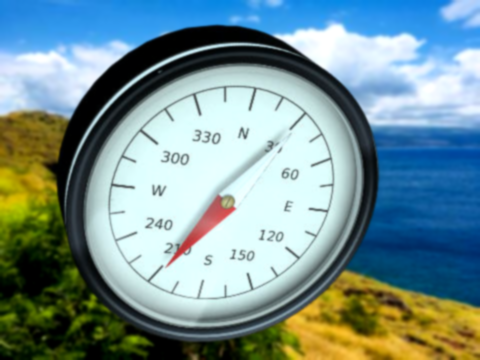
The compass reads {"value": 210, "unit": "°"}
